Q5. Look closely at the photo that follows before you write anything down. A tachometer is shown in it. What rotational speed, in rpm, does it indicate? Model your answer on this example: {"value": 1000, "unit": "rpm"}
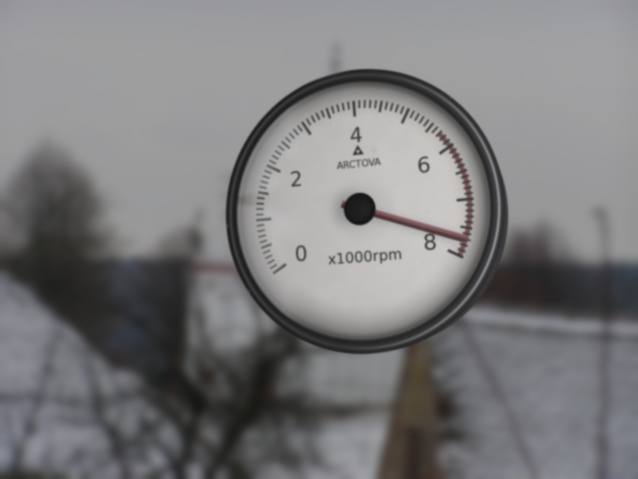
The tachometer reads {"value": 7700, "unit": "rpm"}
